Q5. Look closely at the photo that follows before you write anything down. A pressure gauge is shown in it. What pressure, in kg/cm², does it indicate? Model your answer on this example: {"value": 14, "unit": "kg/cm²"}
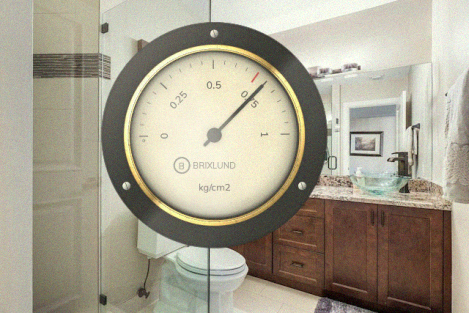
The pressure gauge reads {"value": 0.75, "unit": "kg/cm²"}
